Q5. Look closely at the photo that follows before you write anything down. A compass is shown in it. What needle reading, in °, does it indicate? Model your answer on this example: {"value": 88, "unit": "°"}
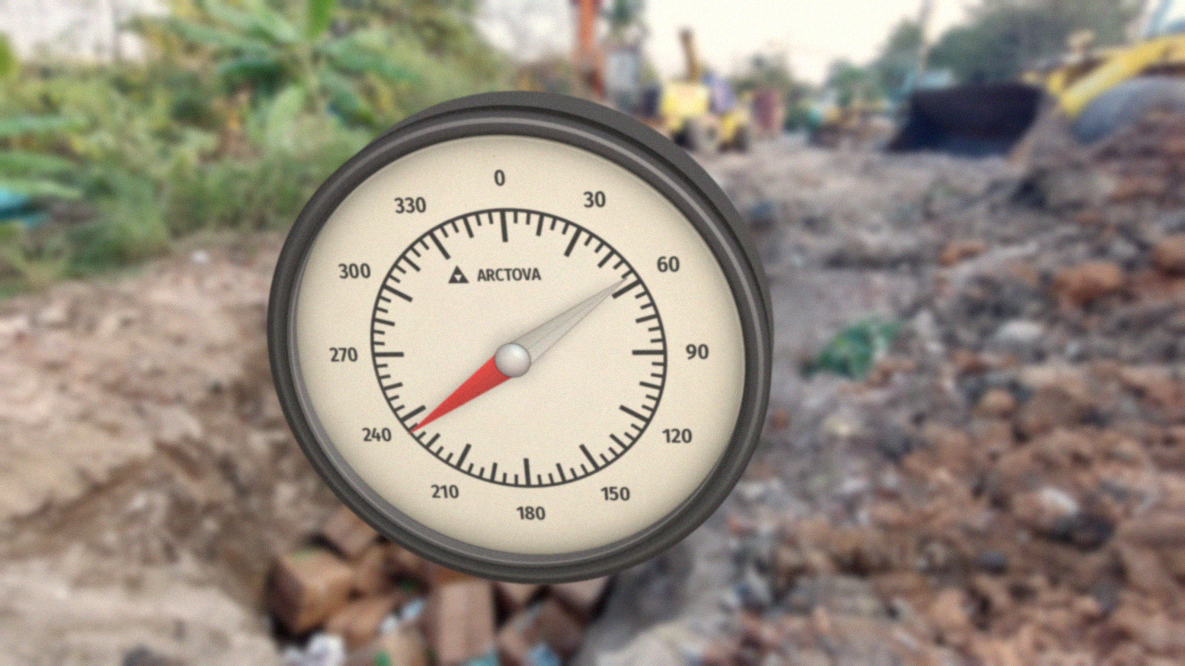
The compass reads {"value": 235, "unit": "°"}
